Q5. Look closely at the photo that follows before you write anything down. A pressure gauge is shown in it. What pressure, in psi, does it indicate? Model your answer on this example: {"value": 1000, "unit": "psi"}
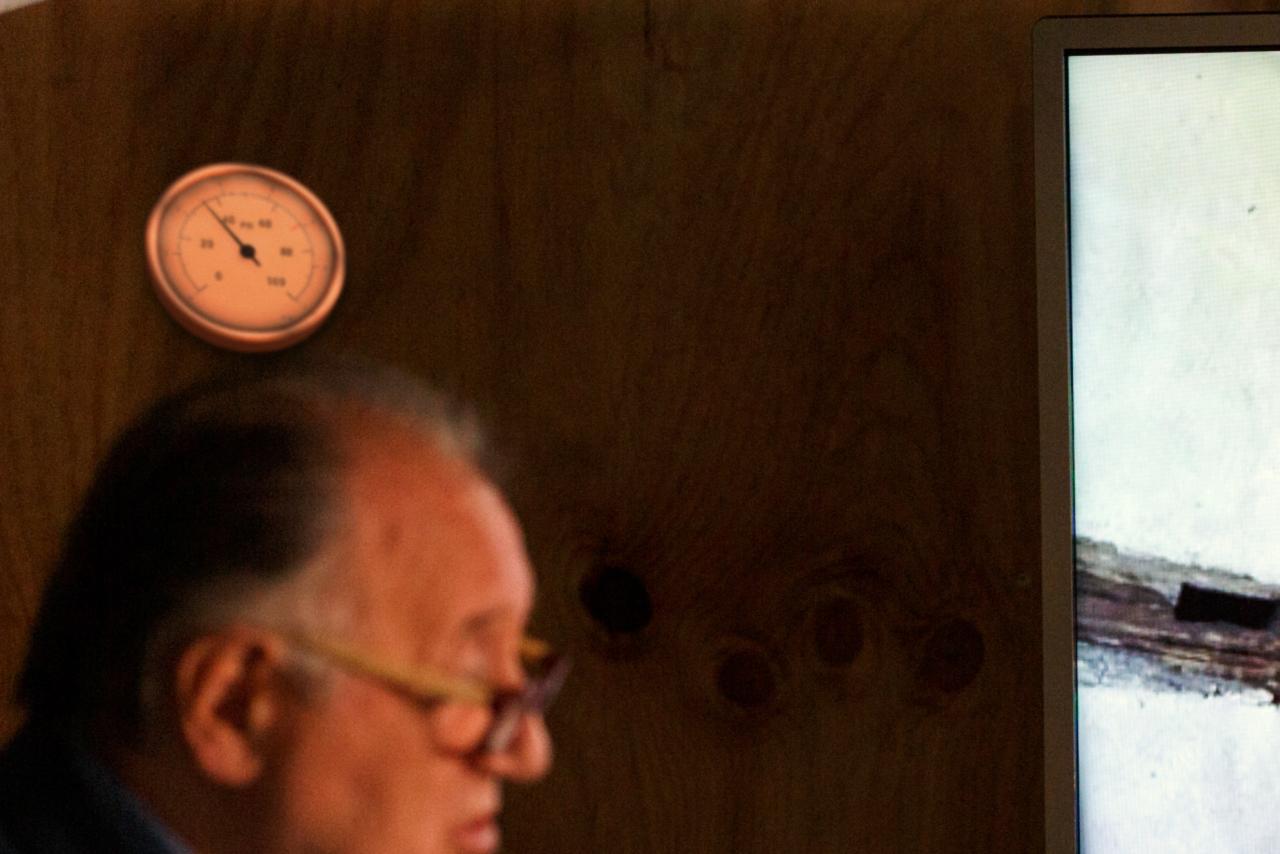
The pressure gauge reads {"value": 35, "unit": "psi"}
